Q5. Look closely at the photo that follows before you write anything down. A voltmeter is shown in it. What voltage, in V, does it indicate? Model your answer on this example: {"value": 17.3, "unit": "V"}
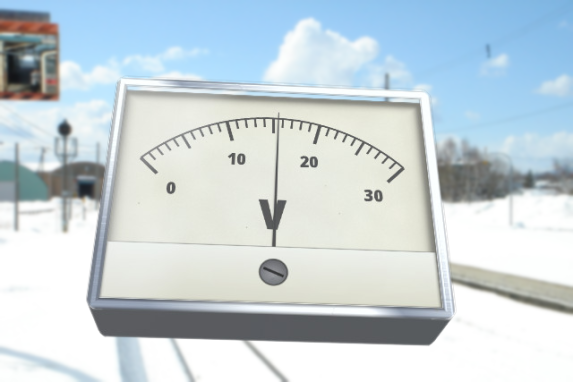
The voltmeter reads {"value": 15.5, "unit": "V"}
